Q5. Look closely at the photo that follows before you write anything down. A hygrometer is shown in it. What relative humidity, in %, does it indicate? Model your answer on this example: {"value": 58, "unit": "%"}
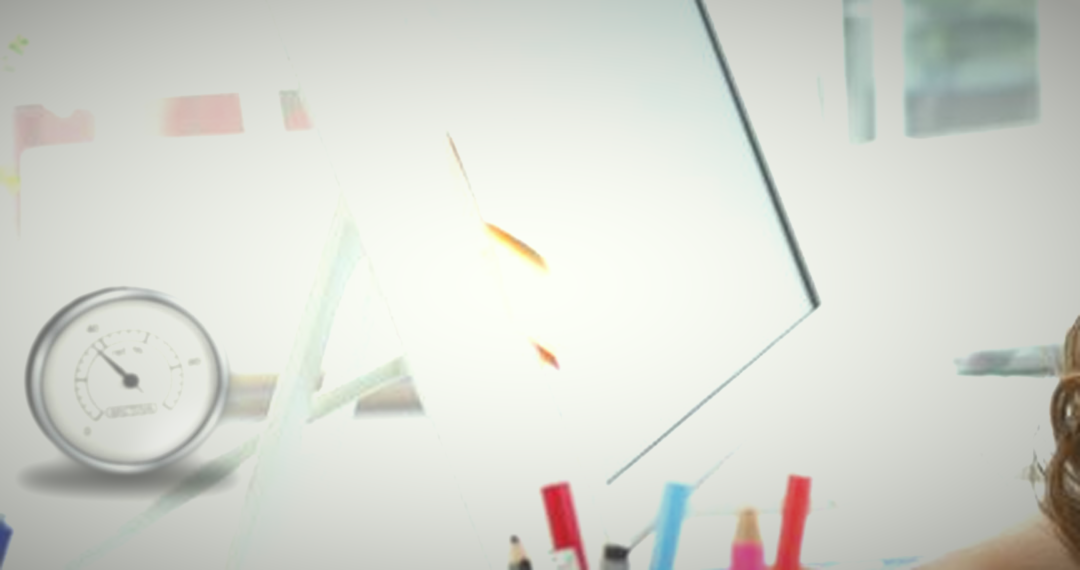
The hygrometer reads {"value": 36, "unit": "%"}
